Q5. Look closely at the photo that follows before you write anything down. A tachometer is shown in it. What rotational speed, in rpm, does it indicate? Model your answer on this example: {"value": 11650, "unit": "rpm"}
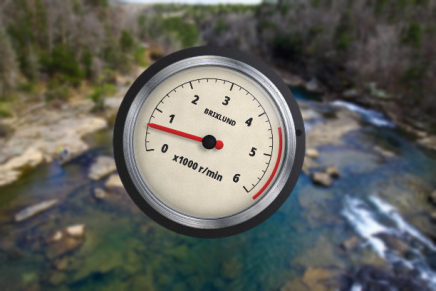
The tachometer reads {"value": 600, "unit": "rpm"}
